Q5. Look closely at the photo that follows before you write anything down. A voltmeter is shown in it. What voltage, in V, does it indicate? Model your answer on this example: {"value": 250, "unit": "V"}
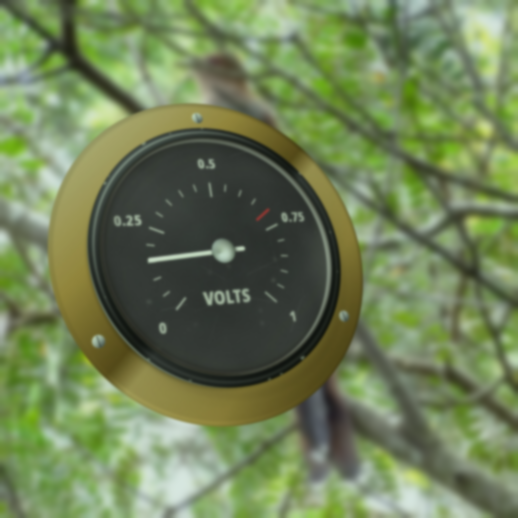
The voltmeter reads {"value": 0.15, "unit": "V"}
